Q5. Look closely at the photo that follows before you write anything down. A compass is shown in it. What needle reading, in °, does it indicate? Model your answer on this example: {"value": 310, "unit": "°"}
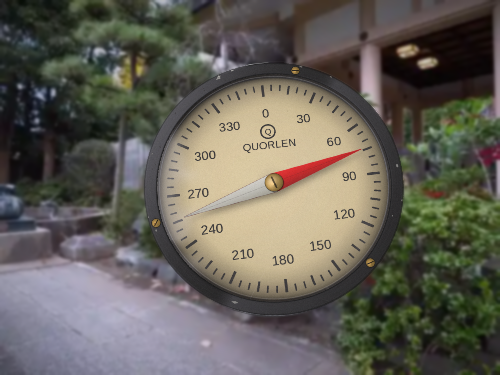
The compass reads {"value": 75, "unit": "°"}
